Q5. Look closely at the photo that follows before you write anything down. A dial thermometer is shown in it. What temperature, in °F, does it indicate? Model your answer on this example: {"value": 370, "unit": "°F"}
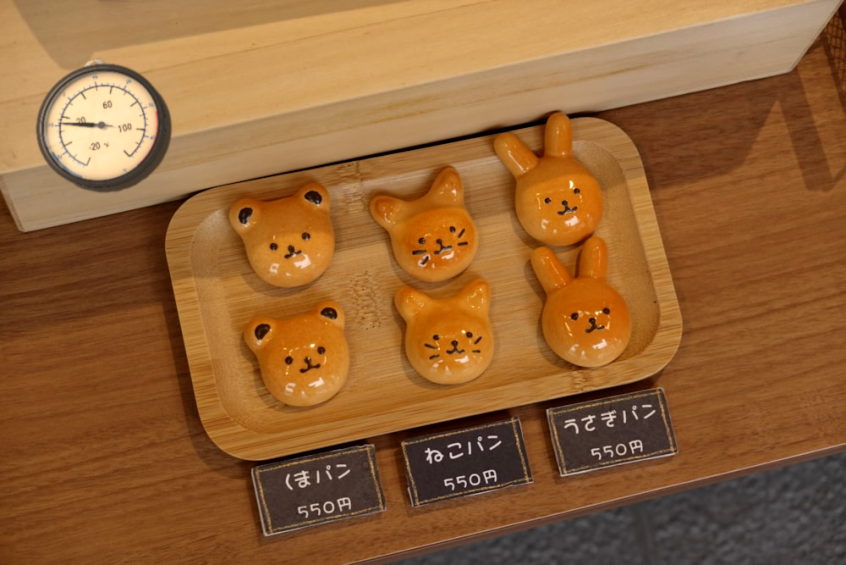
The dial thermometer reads {"value": 15, "unit": "°F"}
